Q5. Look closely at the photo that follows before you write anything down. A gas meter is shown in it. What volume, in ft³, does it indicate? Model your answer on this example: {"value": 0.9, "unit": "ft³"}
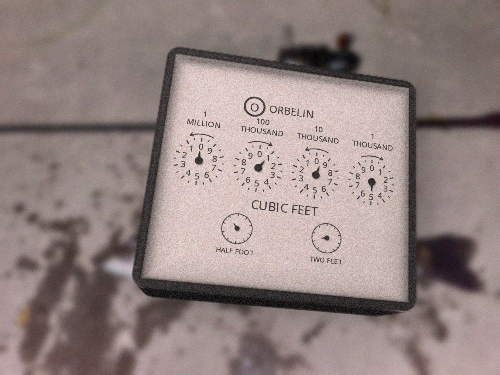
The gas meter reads {"value": 9500, "unit": "ft³"}
